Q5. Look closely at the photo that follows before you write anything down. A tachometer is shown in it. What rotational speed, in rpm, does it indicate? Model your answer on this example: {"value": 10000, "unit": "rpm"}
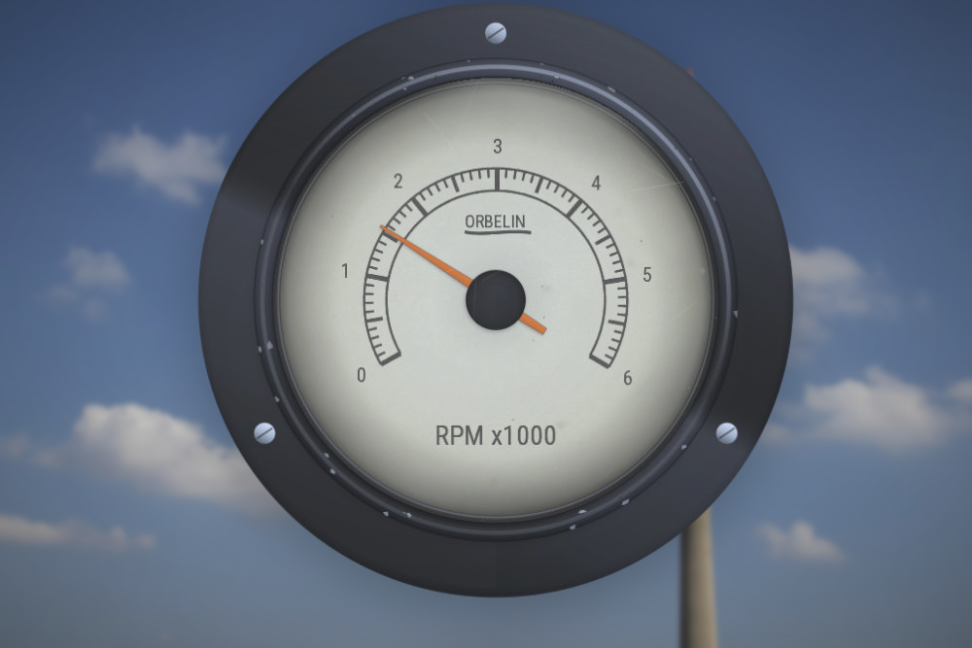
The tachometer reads {"value": 1550, "unit": "rpm"}
